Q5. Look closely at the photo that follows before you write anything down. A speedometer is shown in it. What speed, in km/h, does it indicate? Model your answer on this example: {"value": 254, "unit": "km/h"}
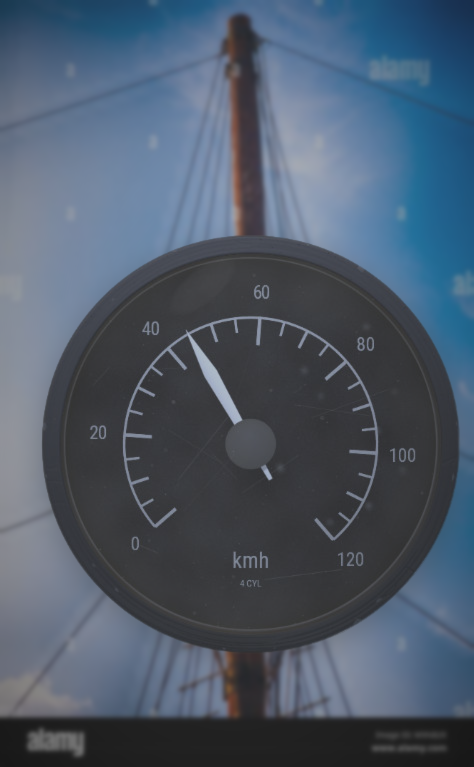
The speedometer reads {"value": 45, "unit": "km/h"}
